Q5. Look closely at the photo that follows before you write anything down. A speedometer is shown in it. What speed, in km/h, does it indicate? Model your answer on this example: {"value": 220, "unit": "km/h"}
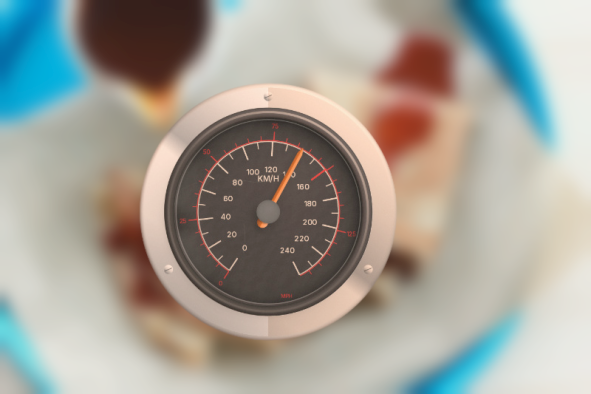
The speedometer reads {"value": 140, "unit": "km/h"}
